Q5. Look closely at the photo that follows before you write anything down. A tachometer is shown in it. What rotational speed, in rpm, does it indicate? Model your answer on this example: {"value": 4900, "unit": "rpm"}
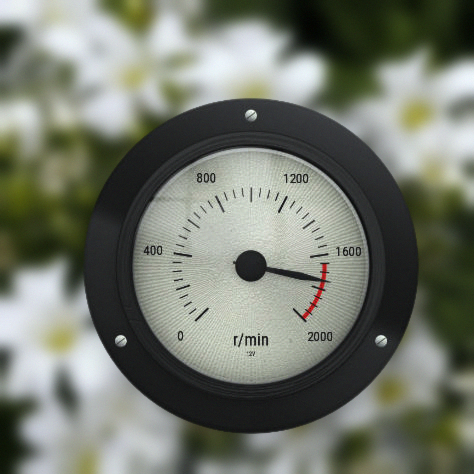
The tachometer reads {"value": 1750, "unit": "rpm"}
